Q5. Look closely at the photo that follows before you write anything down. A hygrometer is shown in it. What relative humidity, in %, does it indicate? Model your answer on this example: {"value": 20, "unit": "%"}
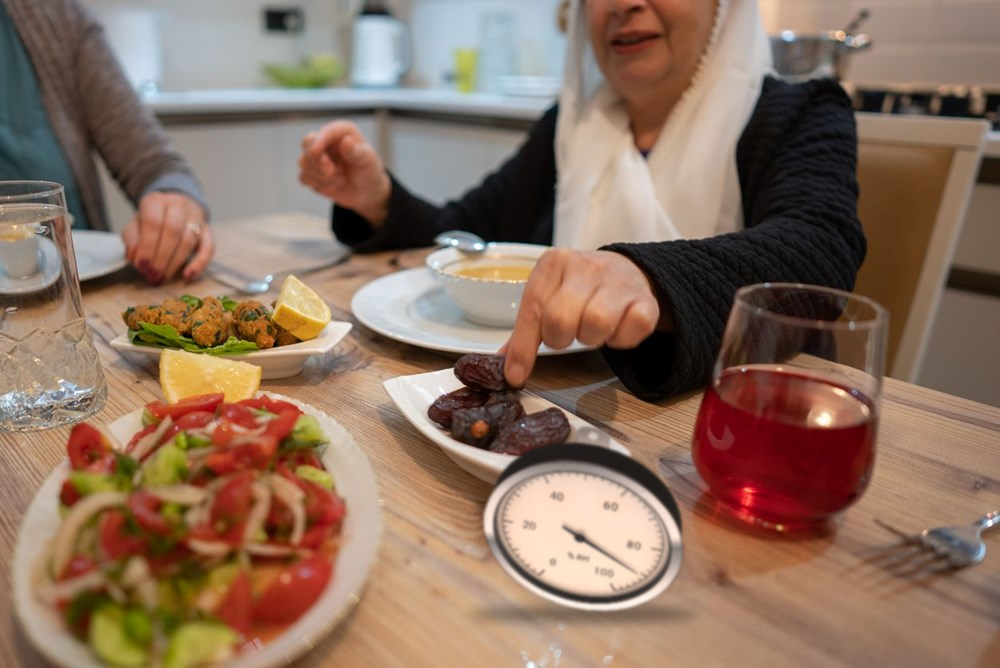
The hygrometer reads {"value": 90, "unit": "%"}
